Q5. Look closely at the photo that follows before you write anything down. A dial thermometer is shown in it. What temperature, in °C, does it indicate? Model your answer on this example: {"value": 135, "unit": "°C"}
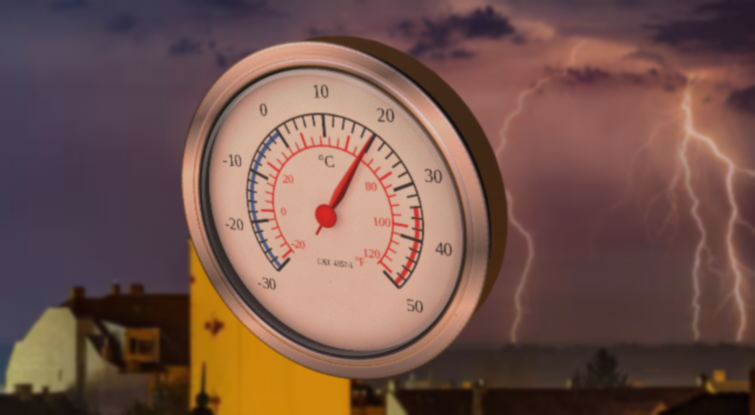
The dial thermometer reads {"value": 20, "unit": "°C"}
